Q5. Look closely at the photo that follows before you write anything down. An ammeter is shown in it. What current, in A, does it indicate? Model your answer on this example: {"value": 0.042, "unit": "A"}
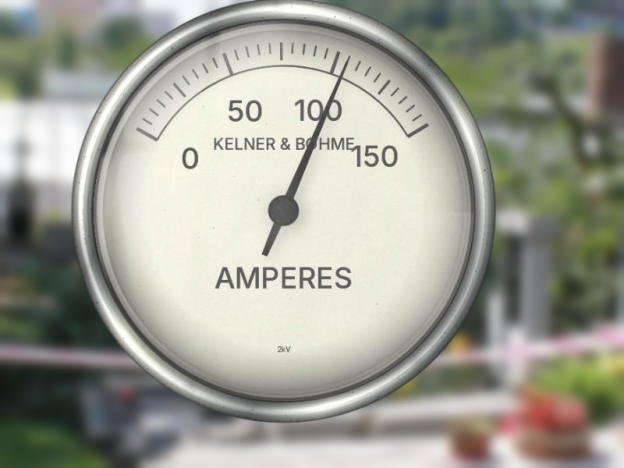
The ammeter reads {"value": 105, "unit": "A"}
